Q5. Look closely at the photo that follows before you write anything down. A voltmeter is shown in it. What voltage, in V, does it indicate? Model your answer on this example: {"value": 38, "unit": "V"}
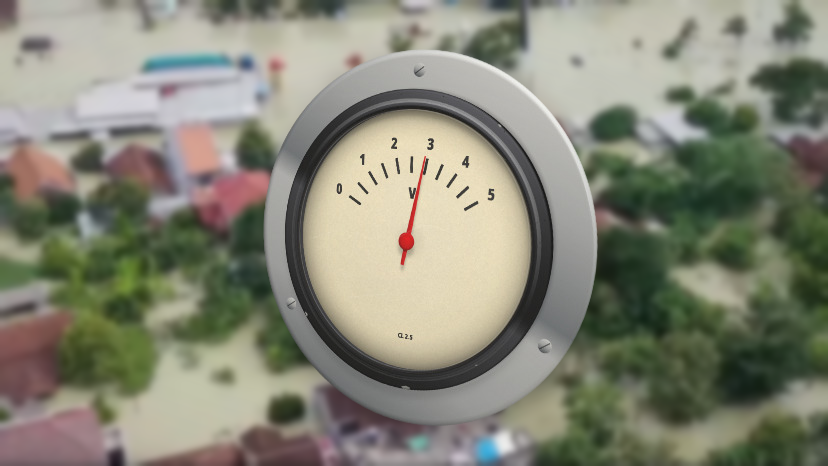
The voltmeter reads {"value": 3, "unit": "V"}
